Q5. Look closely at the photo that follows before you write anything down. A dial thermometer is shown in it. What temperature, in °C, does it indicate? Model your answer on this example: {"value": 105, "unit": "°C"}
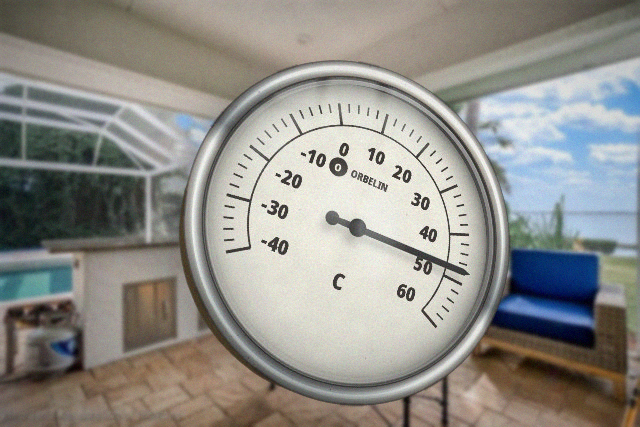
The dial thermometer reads {"value": 48, "unit": "°C"}
